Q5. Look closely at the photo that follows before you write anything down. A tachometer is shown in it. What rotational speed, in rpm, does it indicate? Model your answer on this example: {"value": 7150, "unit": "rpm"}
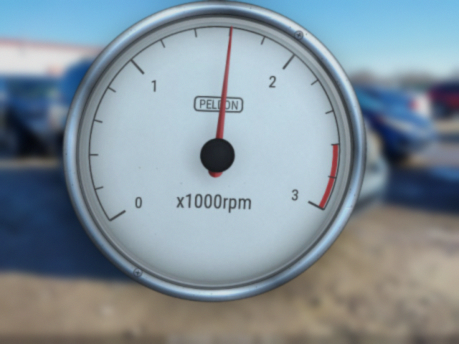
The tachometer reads {"value": 1600, "unit": "rpm"}
